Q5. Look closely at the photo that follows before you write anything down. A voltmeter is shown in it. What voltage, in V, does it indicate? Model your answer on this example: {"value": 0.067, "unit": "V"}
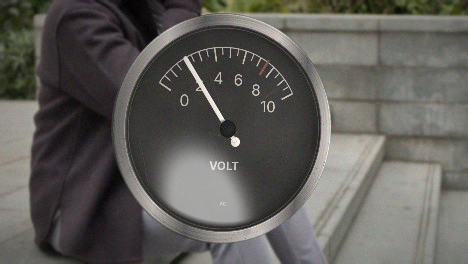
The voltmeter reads {"value": 2, "unit": "V"}
